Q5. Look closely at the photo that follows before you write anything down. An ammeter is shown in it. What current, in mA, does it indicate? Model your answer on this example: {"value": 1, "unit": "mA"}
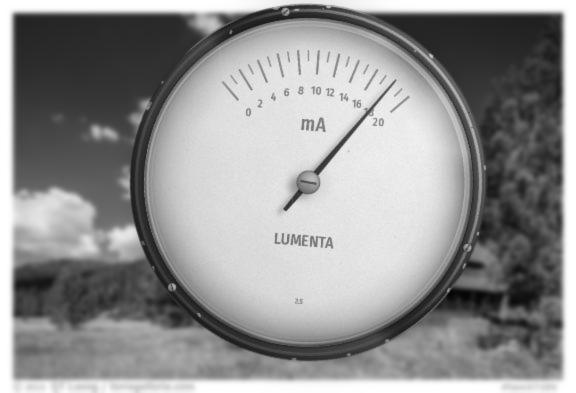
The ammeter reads {"value": 18, "unit": "mA"}
